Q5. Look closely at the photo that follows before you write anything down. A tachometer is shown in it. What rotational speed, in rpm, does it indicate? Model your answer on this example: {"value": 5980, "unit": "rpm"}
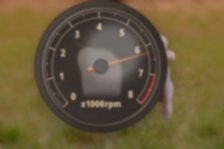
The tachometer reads {"value": 6250, "unit": "rpm"}
